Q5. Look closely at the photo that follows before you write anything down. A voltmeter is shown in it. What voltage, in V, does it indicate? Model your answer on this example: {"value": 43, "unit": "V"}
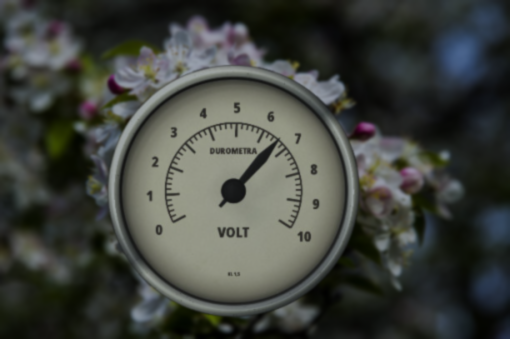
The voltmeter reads {"value": 6.6, "unit": "V"}
